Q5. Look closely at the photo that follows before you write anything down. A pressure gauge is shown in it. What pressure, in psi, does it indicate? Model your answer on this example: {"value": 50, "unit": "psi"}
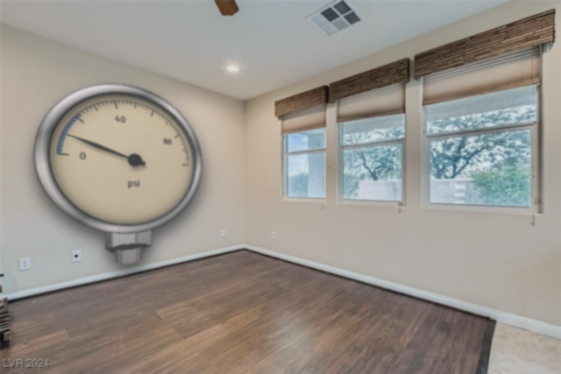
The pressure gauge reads {"value": 10, "unit": "psi"}
